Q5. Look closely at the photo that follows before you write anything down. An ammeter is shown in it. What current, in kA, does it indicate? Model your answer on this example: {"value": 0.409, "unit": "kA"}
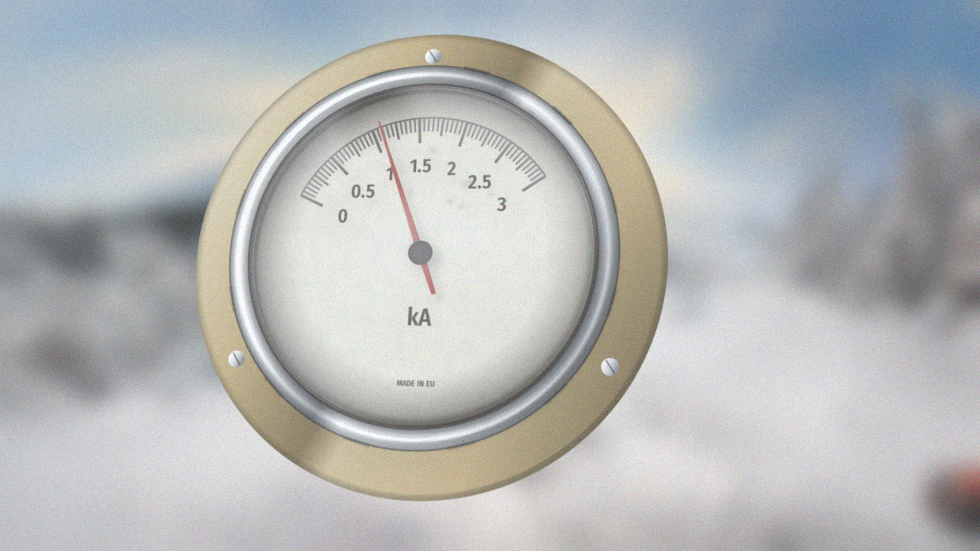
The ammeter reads {"value": 1.1, "unit": "kA"}
